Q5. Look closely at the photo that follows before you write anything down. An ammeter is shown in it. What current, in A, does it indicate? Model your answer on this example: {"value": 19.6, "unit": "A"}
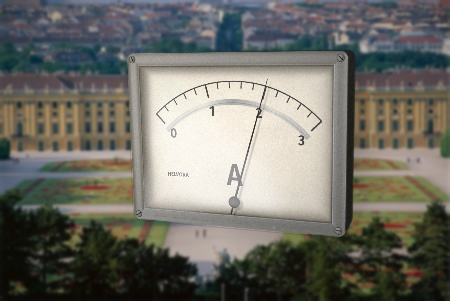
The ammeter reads {"value": 2, "unit": "A"}
